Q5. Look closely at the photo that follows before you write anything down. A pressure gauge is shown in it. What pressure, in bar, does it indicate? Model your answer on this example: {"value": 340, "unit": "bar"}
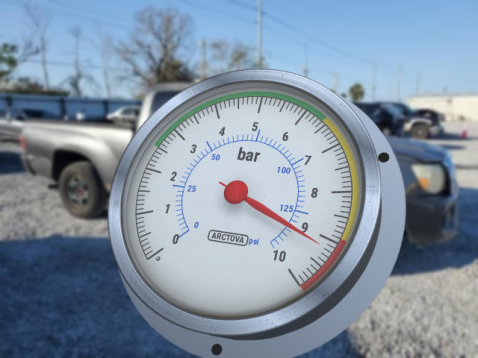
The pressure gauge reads {"value": 9.2, "unit": "bar"}
